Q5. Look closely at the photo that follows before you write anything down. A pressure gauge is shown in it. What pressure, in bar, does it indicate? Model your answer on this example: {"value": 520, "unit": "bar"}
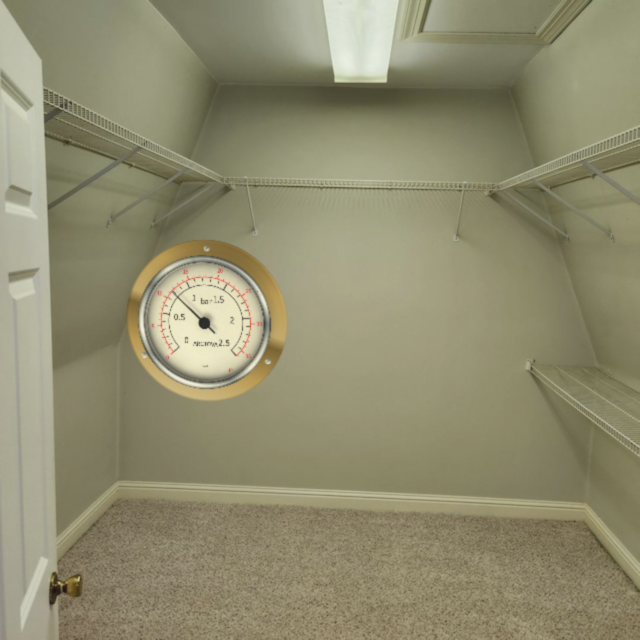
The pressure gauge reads {"value": 0.8, "unit": "bar"}
